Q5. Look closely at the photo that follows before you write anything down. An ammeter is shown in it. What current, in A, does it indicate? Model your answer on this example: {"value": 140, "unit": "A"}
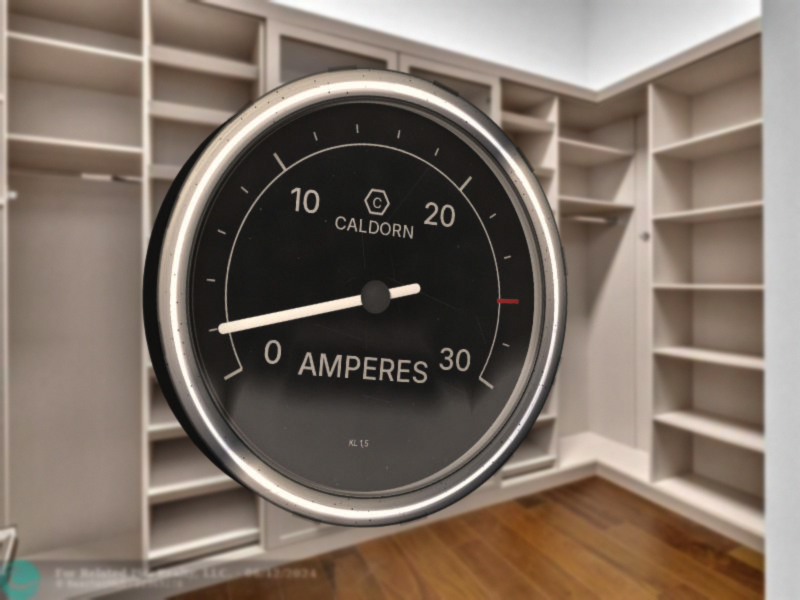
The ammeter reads {"value": 2, "unit": "A"}
